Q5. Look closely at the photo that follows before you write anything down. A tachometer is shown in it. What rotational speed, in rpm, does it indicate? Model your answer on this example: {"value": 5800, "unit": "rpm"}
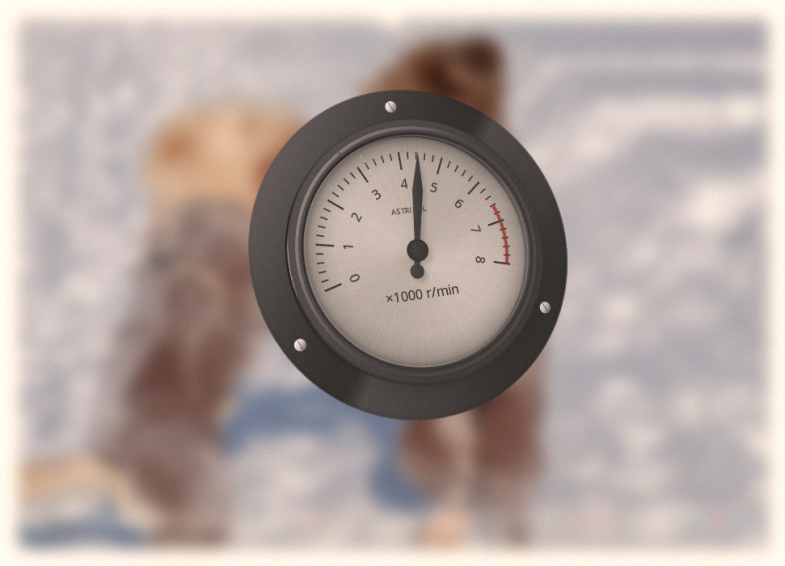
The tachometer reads {"value": 4400, "unit": "rpm"}
